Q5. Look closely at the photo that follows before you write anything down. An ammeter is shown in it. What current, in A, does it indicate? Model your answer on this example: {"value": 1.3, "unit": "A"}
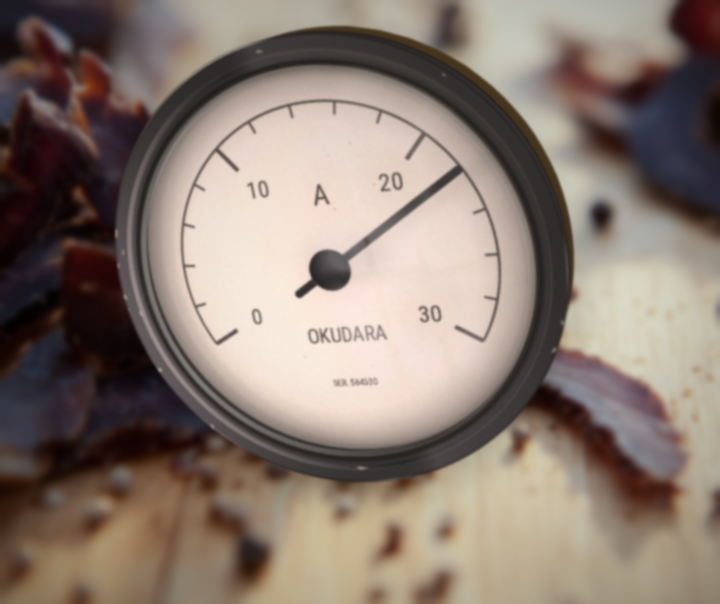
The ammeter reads {"value": 22, "unit": "A"}
